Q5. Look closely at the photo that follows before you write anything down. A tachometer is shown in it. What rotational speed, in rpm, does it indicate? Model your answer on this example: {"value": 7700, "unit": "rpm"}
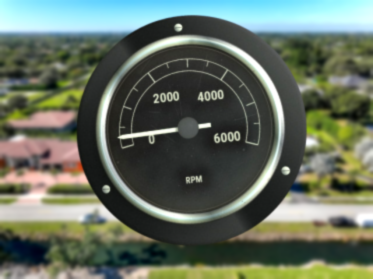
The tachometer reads {"value": 250, "unit": "rpm"}
